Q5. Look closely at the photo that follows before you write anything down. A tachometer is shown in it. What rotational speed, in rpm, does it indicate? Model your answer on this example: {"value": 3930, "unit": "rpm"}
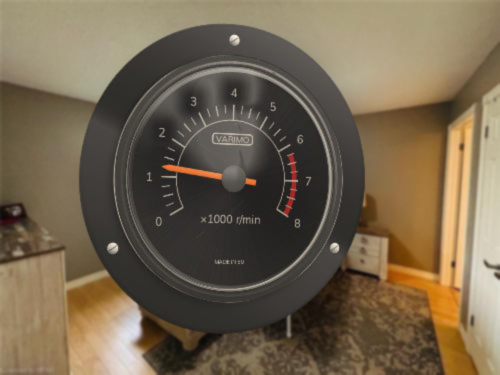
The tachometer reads {"value": 1250, "unit": "rpm"}
